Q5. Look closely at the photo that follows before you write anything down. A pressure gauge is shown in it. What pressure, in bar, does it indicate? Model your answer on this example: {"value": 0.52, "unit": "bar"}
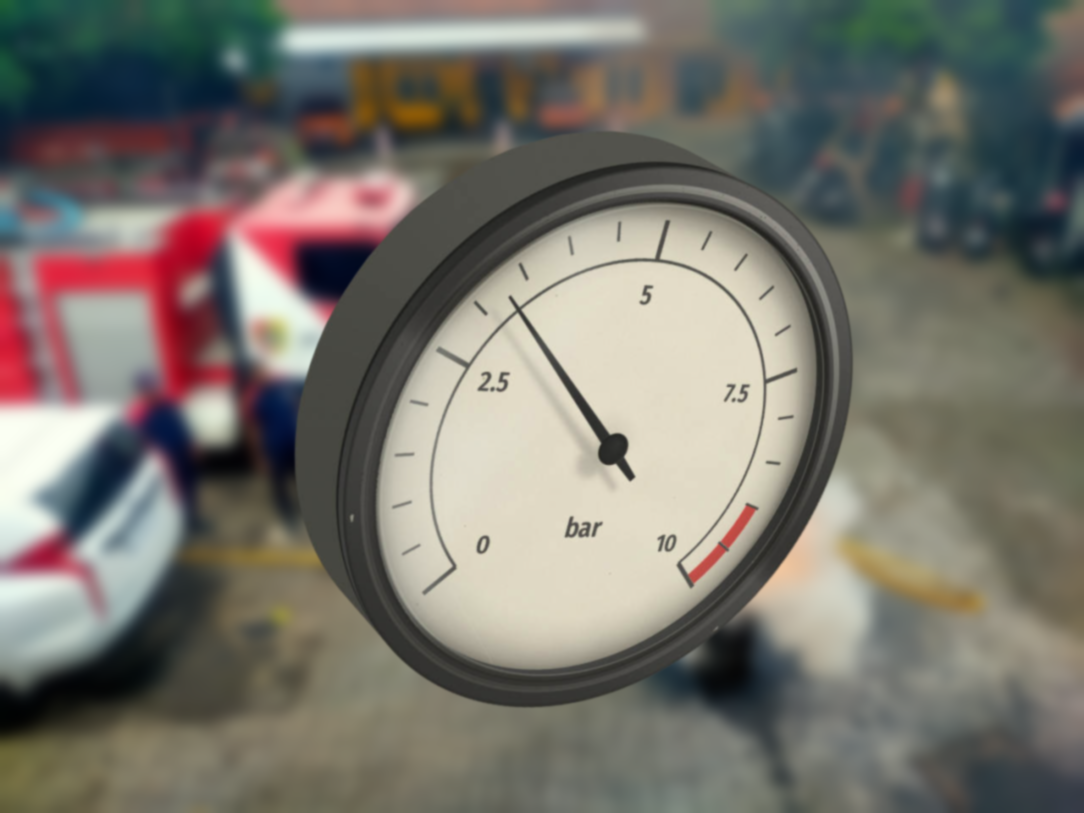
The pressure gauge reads {"value": 3.25, "unit": "bar"}
